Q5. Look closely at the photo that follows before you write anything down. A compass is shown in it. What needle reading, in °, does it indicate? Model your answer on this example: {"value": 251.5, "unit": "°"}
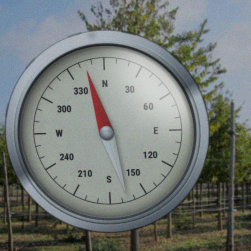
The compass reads {"value": 345, "unit": "°"}
